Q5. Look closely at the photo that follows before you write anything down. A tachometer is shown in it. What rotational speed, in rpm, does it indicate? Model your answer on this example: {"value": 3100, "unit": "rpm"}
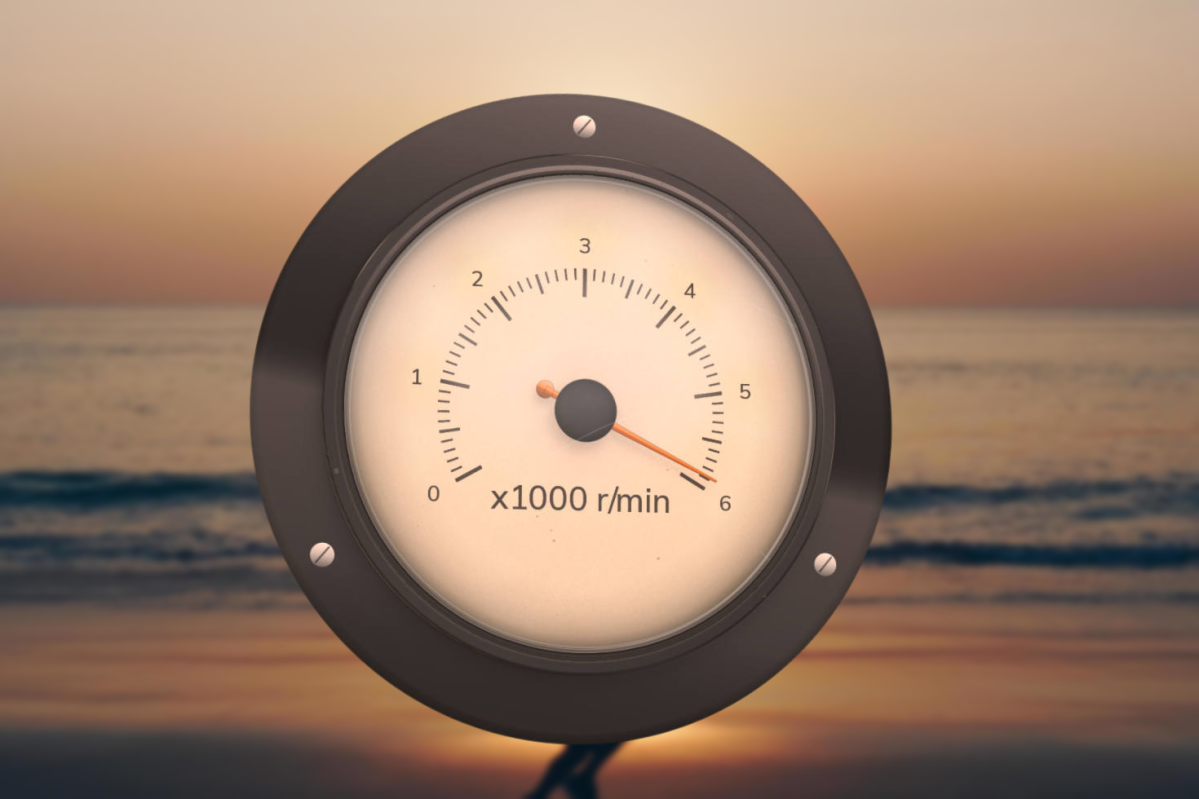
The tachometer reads {"value": 5900, "unit": "rpm"}
